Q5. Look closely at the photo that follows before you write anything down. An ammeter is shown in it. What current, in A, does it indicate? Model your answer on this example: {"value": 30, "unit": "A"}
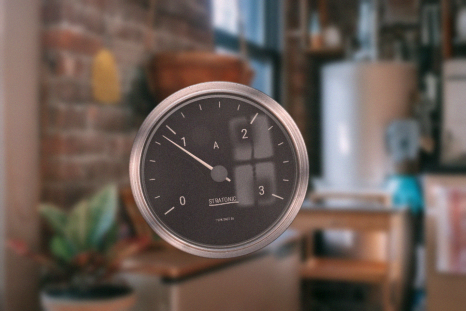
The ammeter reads {"value": 0.9, "unit": "A"}
